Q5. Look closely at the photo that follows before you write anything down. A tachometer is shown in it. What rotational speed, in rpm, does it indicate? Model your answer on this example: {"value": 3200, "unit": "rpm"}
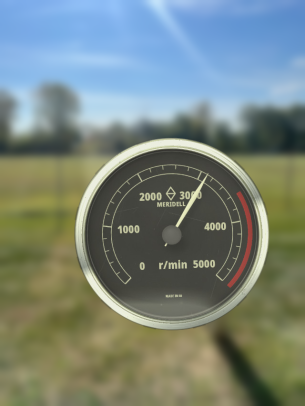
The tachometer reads {"value": 3100, "unit": "rpm"}
